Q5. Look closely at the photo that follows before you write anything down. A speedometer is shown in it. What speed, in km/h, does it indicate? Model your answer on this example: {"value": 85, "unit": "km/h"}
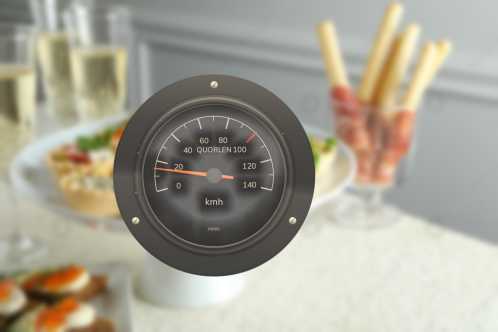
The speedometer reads {"value": 15, "unit": "km/h"}
